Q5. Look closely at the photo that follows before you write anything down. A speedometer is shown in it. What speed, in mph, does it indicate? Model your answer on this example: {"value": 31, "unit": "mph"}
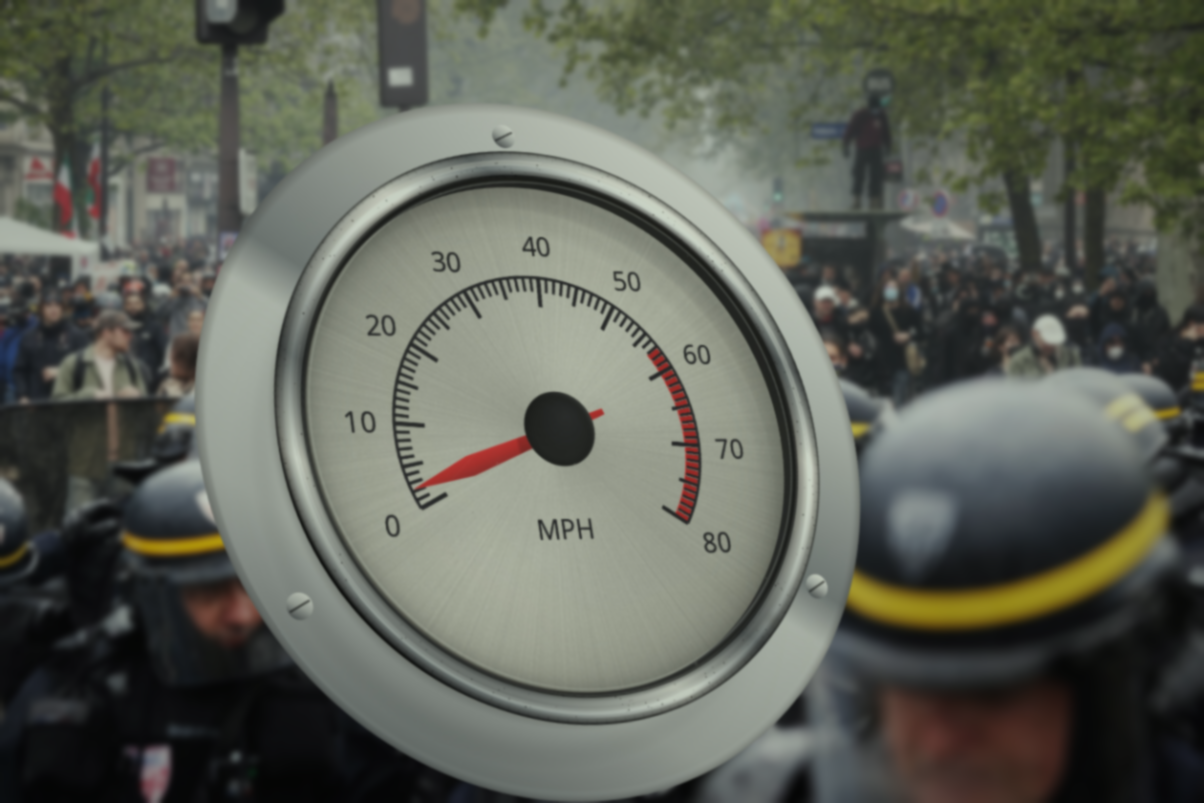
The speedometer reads {"value": 2, "unit": "mph"}
